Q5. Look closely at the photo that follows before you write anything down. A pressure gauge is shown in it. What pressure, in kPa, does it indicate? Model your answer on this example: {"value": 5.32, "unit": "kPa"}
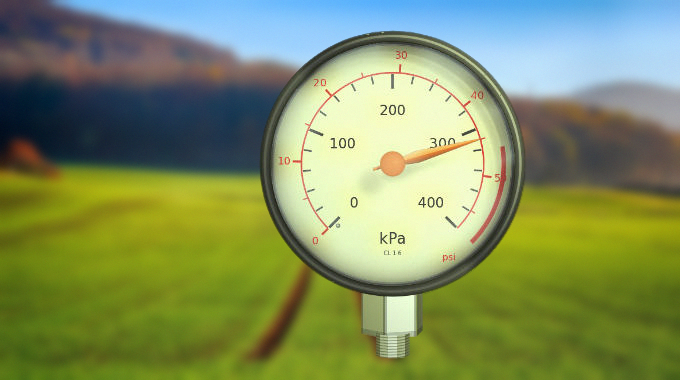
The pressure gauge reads {"value": 310, "unit": "kPa"}
